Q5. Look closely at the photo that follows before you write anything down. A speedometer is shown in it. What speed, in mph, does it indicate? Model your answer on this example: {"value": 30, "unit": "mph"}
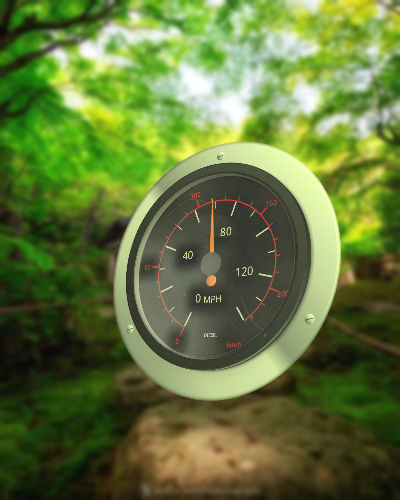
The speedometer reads {"value": 70, "unit": "mph"}
